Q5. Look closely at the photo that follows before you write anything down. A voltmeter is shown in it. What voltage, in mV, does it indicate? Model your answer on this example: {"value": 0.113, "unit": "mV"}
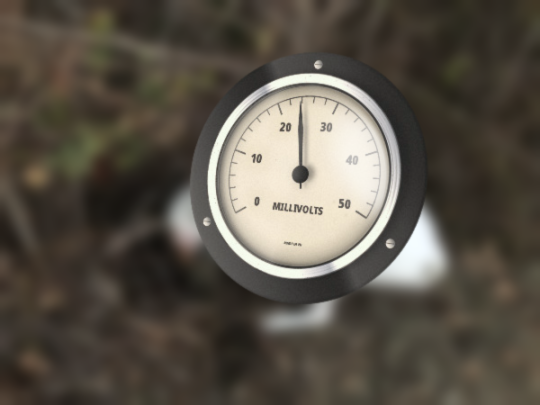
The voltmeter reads {"value": 24, "unit": "mV"}
